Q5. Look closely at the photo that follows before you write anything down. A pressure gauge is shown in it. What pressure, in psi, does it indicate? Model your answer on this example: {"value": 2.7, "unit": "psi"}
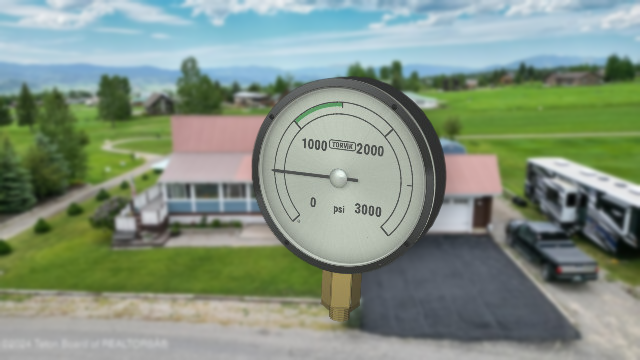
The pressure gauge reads {"value": 500, "unit": "psi"}
